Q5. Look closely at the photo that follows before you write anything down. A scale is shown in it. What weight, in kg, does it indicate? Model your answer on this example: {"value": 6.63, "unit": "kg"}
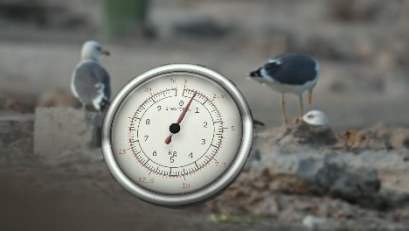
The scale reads {"value": 0.5, "unit": "kg"}
